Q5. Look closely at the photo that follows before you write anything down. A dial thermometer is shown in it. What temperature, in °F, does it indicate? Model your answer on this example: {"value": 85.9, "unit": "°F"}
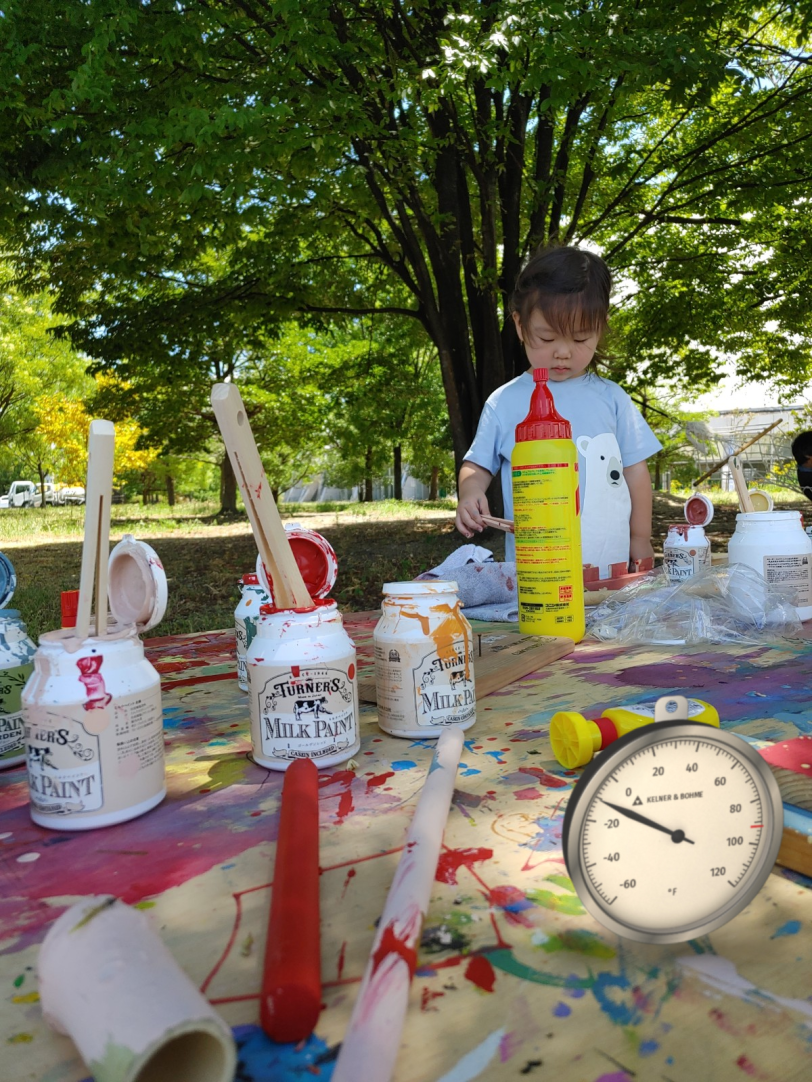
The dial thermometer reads {"value": -10, "unit": "°F"}
